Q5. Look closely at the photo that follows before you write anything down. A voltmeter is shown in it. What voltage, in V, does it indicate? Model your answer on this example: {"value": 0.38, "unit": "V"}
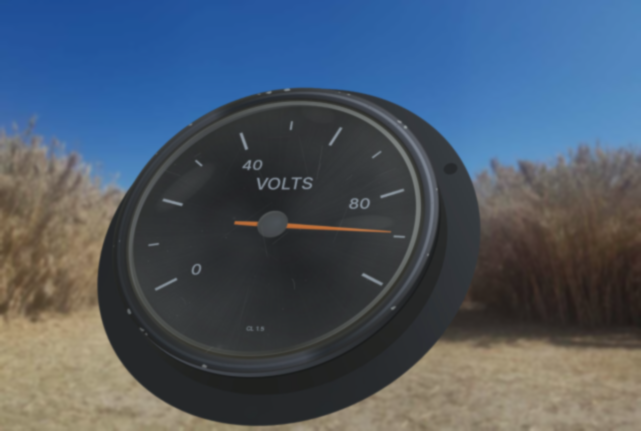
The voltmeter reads {"value": 90, "unit": "V"}
